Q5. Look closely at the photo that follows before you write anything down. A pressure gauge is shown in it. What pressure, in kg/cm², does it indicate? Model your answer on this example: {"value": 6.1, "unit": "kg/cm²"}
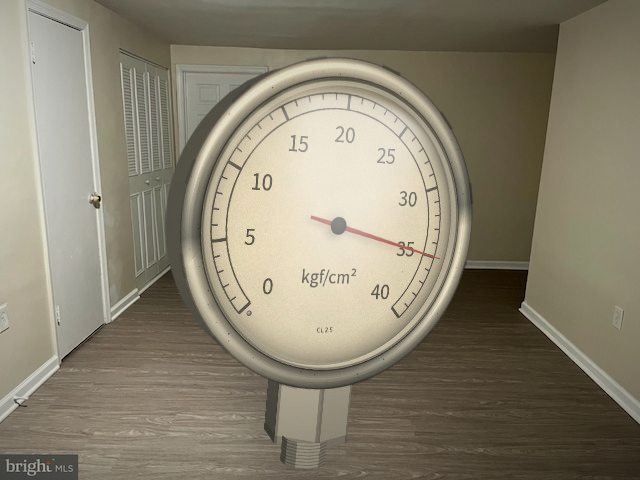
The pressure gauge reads {"value": 35, "unit": "kg/cm²"}
